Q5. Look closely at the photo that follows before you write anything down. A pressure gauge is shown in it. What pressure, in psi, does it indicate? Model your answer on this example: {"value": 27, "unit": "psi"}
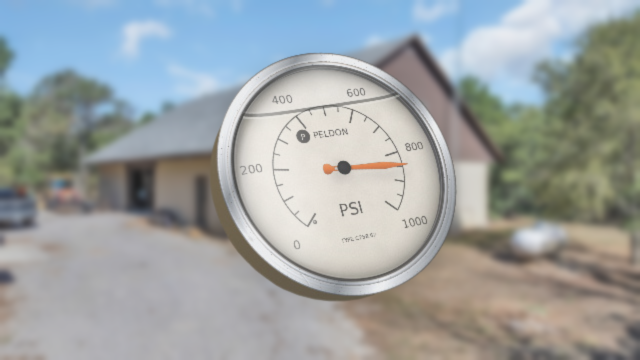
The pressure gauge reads {"value": 850, "unit": "psi"}
